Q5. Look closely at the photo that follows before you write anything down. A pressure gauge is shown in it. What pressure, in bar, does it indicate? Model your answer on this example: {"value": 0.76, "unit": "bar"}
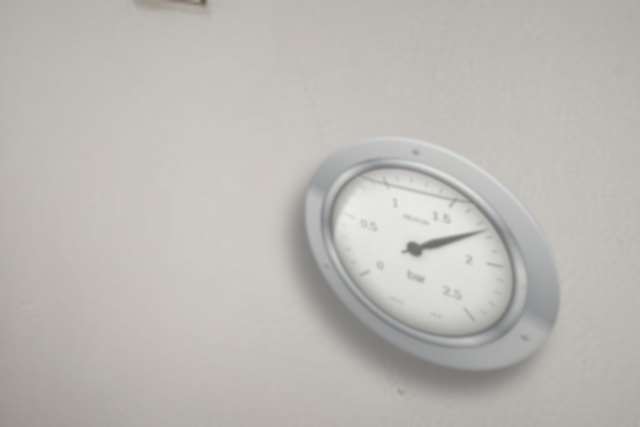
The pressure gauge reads {"value": 1.75, "unit": "bar"}
